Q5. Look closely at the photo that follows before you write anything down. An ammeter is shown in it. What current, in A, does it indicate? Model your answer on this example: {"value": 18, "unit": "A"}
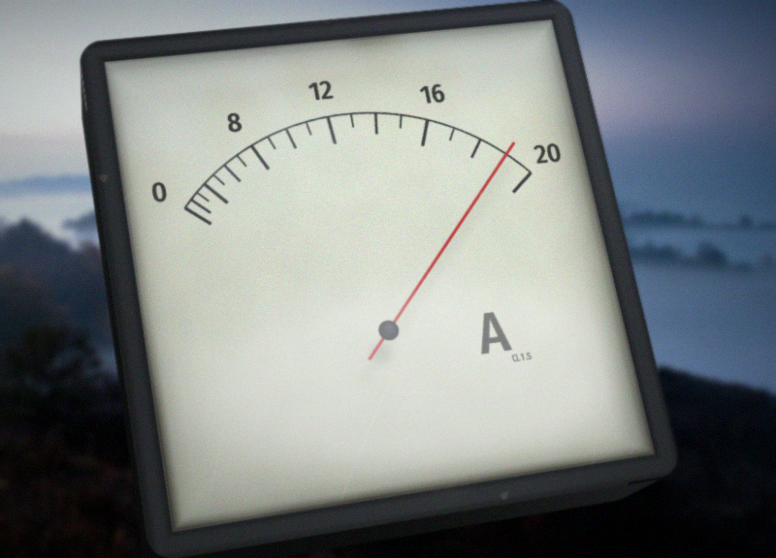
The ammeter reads {"value": 19, "unit": "A"}
